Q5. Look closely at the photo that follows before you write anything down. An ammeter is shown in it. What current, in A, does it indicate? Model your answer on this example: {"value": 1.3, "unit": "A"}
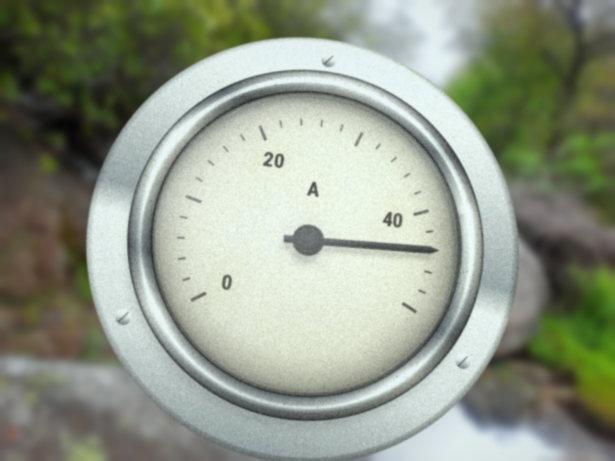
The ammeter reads {"value": 44, "unit": "A"}
